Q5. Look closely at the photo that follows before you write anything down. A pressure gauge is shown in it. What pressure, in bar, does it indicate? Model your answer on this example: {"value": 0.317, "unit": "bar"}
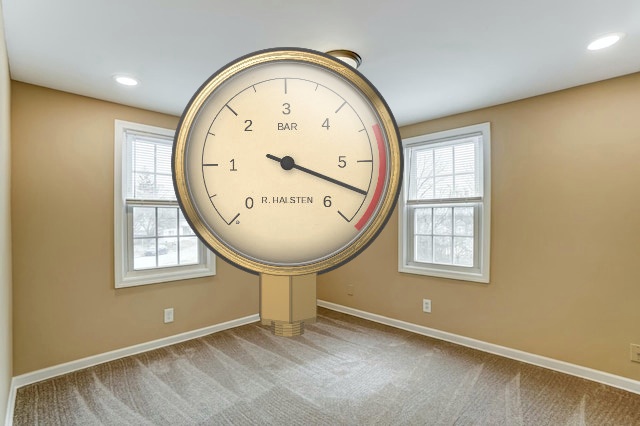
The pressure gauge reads {"value": 5.5, "unit": "bar"}
